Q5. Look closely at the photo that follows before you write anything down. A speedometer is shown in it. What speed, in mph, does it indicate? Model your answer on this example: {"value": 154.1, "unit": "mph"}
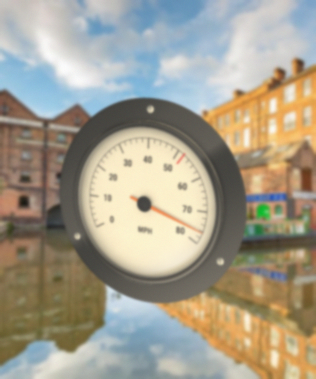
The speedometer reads {"value": 76, "unit": "mph"}
